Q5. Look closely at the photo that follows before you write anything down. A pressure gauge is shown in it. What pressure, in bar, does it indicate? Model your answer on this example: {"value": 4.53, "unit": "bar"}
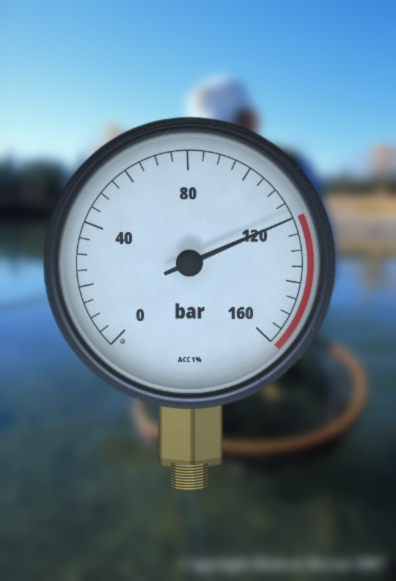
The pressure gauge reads {"value": 120, "unit": "bar"}
